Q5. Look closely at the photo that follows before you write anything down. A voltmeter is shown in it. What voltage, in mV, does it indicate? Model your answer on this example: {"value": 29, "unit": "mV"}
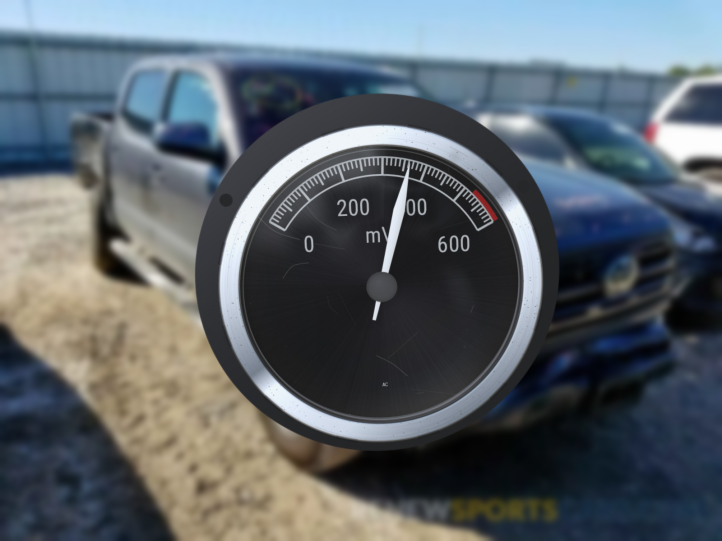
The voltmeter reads {"value": 360, "unit": "mV"}
